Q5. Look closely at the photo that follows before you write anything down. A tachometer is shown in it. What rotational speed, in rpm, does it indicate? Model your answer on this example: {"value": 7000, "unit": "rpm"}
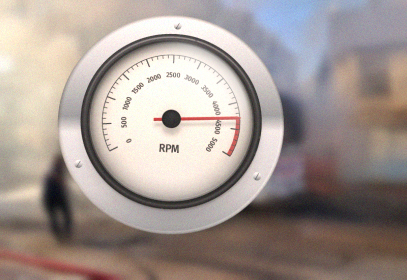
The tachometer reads {"value": 4300, "unit": "rpm"}
